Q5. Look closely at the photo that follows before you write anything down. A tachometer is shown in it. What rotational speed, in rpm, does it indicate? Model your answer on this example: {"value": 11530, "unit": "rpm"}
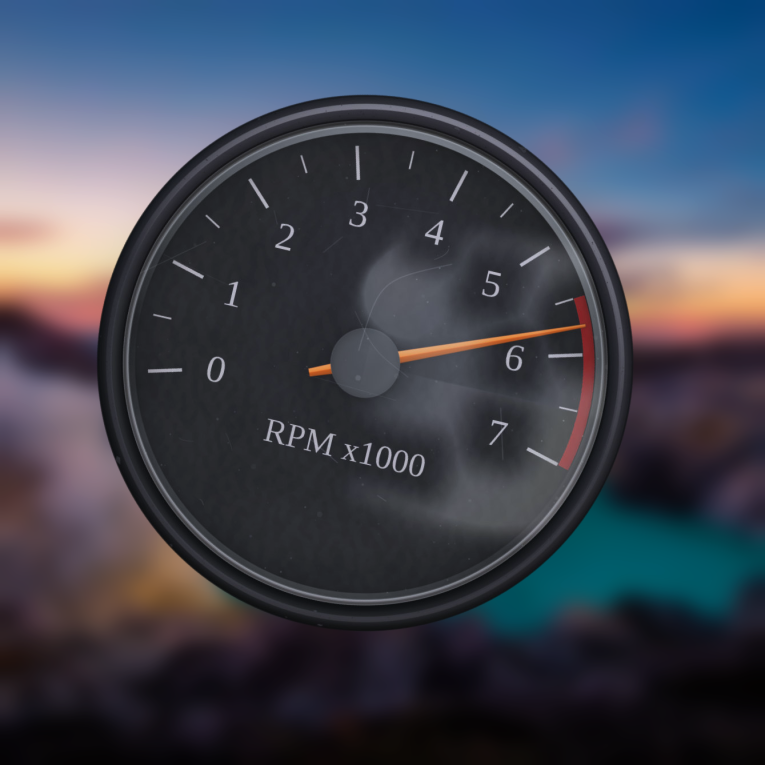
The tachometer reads {"value": 5750, "unit": "rpm"}
